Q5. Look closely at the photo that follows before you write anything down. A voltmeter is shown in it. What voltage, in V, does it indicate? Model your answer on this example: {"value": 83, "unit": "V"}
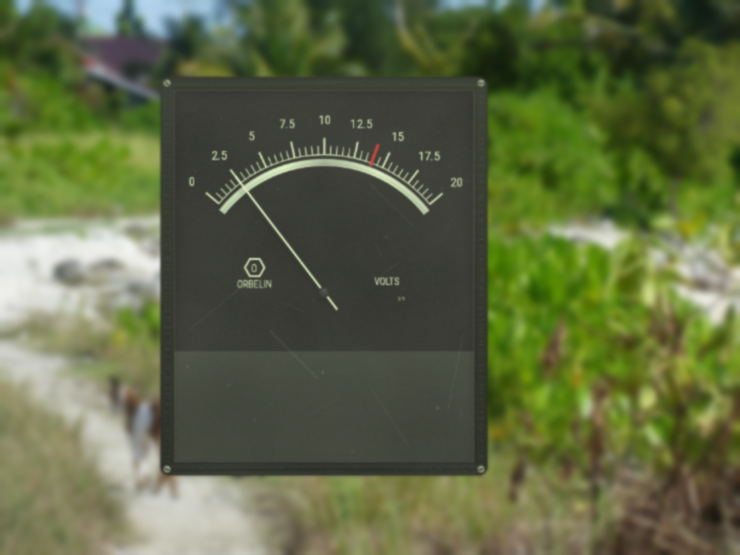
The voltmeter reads {"value": 2.5, "unit": "V"}
